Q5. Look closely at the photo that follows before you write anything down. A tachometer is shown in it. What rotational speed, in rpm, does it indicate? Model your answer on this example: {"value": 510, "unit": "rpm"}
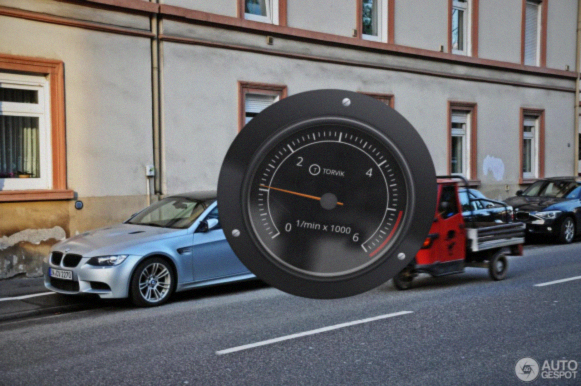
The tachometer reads {"value": 1100, "unit": "rpm"}
